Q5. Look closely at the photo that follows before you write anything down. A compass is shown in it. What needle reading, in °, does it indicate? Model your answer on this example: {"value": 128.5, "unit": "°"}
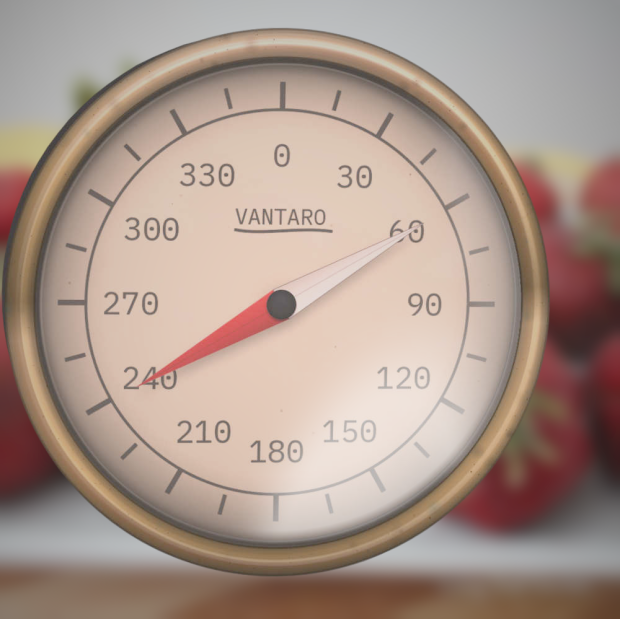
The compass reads {"value": 240, "unit": "°"}
